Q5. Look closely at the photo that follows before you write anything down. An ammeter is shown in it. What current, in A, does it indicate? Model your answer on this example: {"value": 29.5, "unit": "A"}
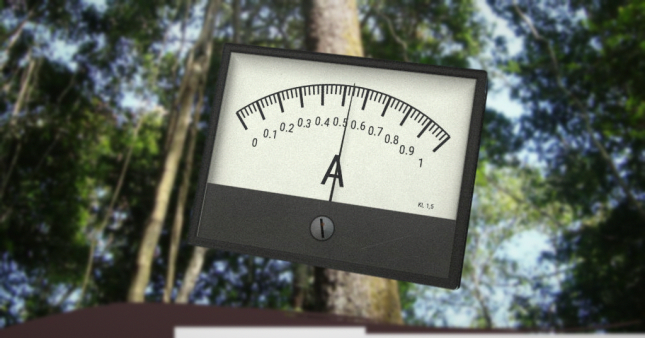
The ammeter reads {"value": 0.54, "unit": "A"}
